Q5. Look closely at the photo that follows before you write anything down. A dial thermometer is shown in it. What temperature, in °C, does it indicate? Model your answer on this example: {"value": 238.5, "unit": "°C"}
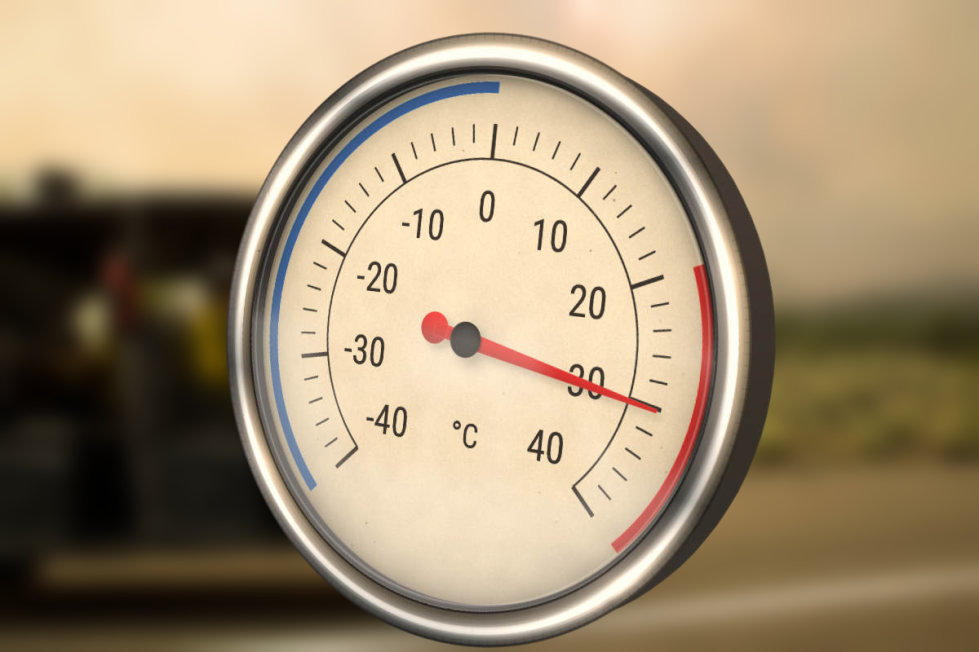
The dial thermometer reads {"value": 30, "unit": "°C"}
